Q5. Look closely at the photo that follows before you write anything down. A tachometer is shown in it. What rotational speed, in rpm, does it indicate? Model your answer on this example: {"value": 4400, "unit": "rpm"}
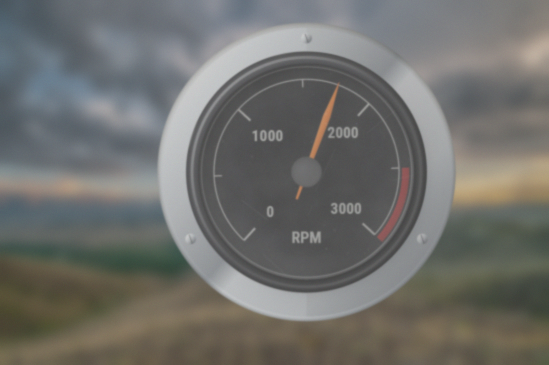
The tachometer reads {"value": 1750, "unit": "rpm"}
